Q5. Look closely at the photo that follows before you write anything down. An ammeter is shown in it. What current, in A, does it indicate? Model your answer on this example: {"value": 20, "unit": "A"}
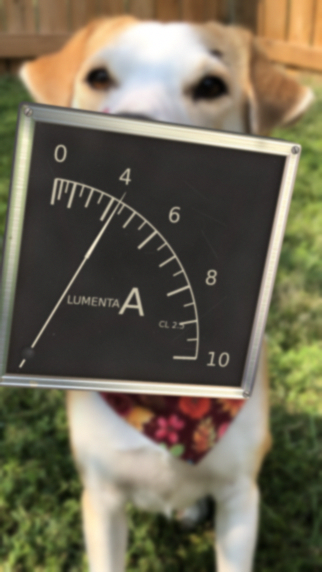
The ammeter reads {"value": 4.25, "unit": "A"}
